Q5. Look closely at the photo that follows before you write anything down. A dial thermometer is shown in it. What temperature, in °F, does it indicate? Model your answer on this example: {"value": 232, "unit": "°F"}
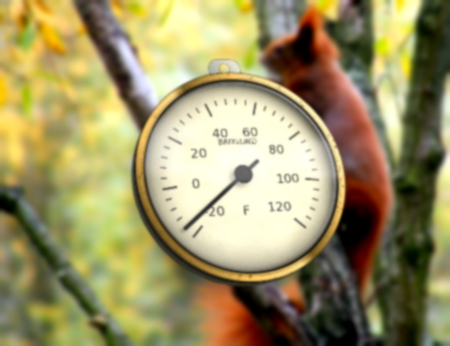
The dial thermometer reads {"value": -16, "unit": "°F"}
